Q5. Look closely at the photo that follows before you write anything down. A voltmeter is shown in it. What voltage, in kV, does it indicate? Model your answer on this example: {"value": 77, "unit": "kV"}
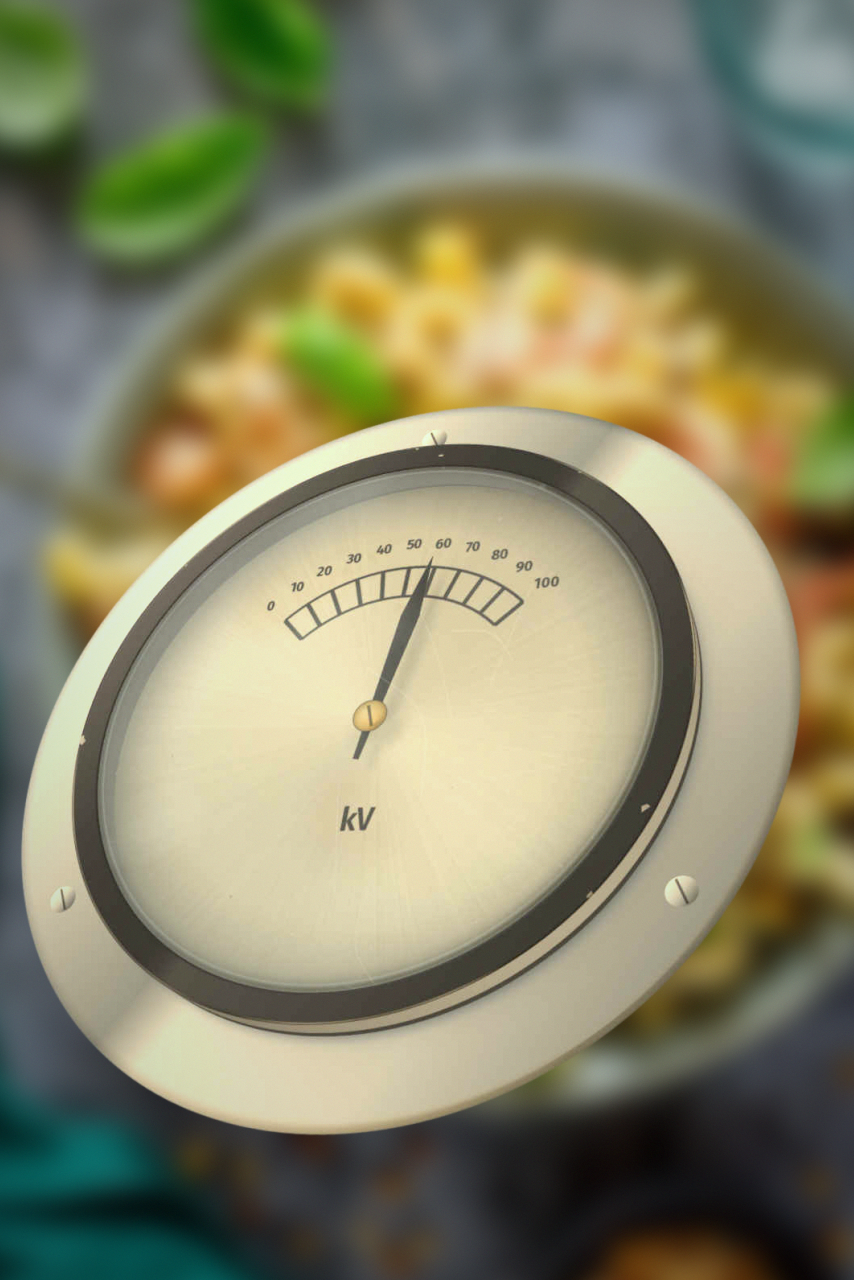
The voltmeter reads {"value": 60, "unit": "kV"}
